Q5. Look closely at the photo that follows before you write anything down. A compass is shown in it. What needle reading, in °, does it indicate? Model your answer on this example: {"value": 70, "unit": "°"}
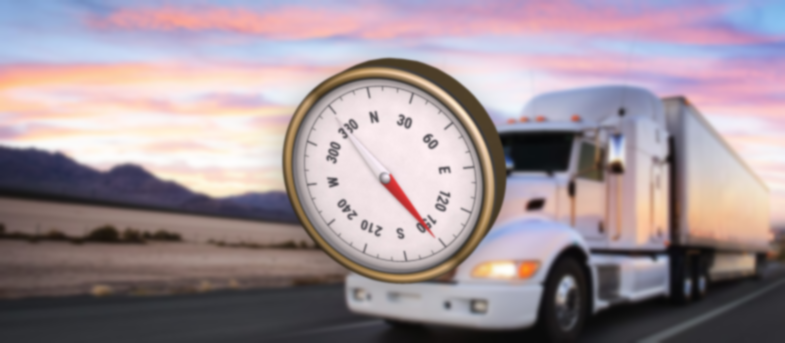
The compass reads {"value": 150, "unit": "°"}
